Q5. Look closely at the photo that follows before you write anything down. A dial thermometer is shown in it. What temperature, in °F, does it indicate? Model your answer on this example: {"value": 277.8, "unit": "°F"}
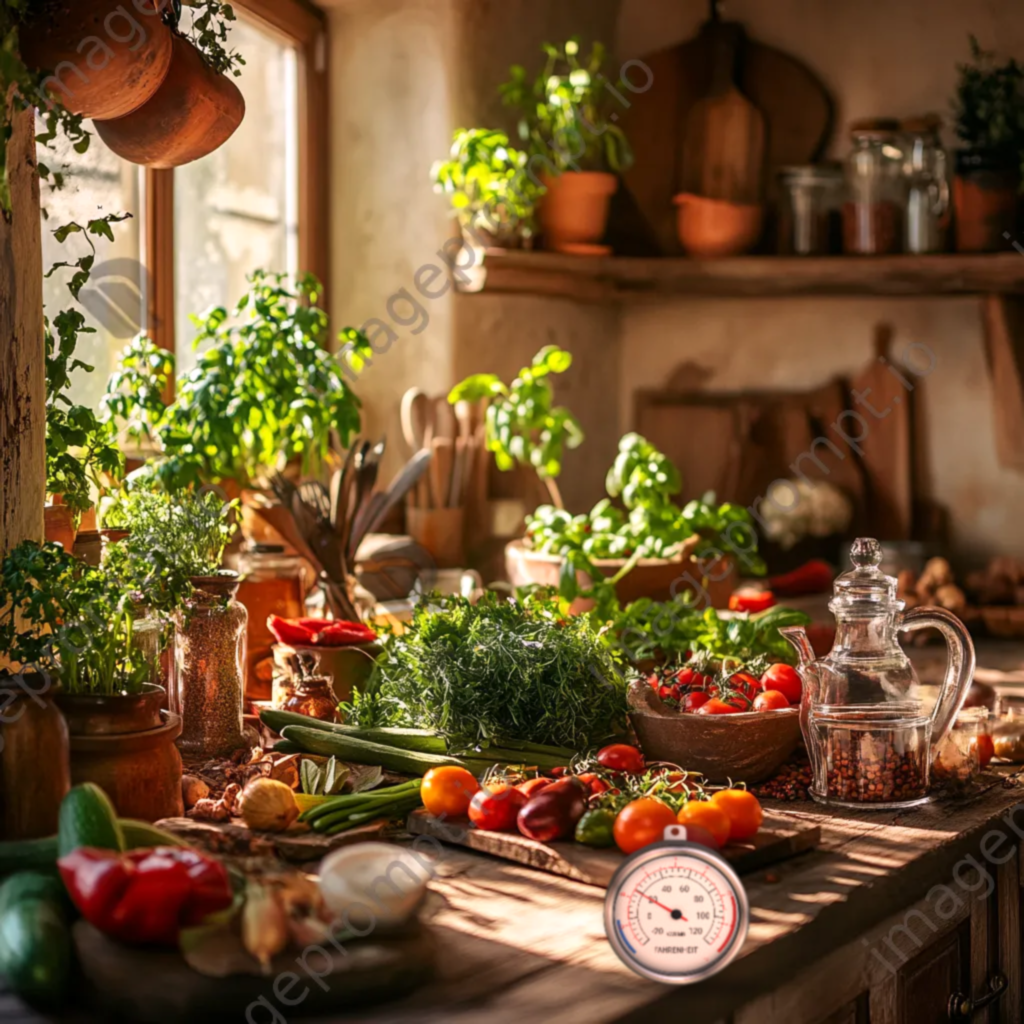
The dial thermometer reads {"value": 20, "unit": "°F"}
